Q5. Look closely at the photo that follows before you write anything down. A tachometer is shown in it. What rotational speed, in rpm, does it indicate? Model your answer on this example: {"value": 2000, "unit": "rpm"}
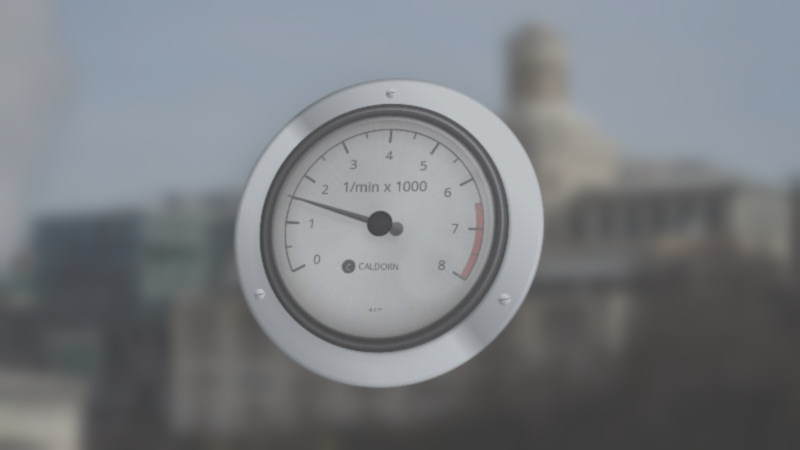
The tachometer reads {"value": 1500, "unit": "rpm"}
